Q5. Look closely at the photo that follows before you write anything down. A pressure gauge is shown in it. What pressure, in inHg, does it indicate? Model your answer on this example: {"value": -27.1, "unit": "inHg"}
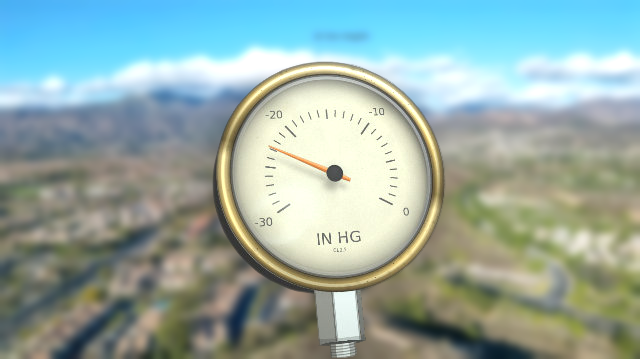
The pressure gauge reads {"value": -23, "unit": "inHg"}
